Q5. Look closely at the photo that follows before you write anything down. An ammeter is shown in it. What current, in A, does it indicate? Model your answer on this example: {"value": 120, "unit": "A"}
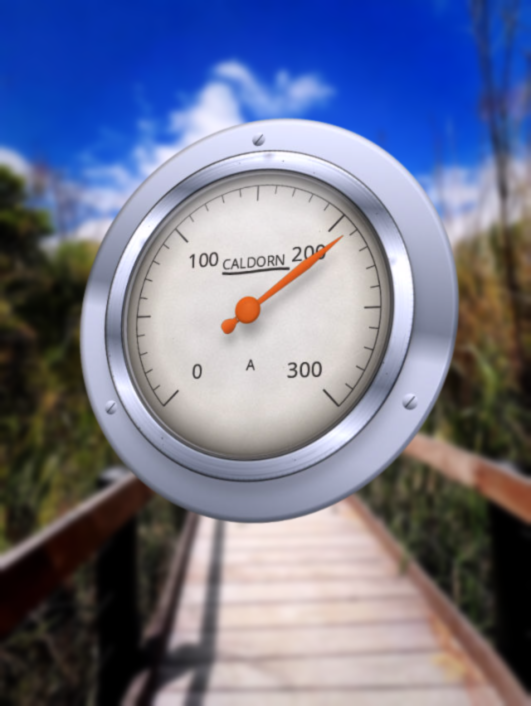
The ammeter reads {"value": 210, "unit": "A"}
